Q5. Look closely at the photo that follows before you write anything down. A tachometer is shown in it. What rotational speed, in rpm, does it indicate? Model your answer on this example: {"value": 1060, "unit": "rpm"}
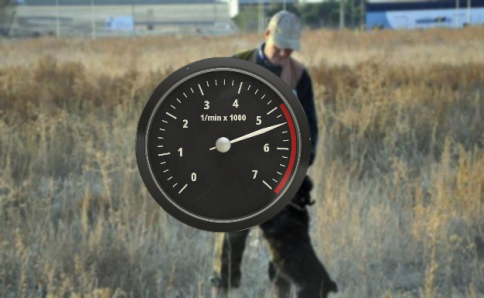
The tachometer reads {"value": 5400, "unit": "rpm"}
